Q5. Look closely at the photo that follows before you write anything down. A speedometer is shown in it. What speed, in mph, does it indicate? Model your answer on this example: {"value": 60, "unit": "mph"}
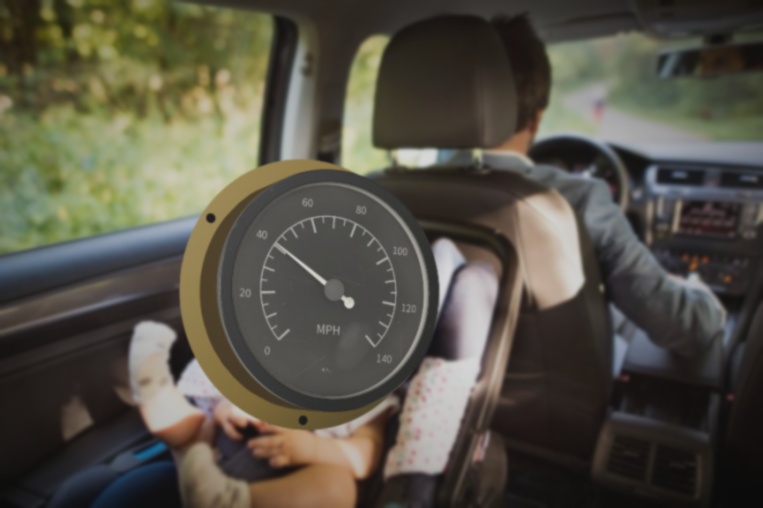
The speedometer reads {"value": 40, "unit": "mph"}
